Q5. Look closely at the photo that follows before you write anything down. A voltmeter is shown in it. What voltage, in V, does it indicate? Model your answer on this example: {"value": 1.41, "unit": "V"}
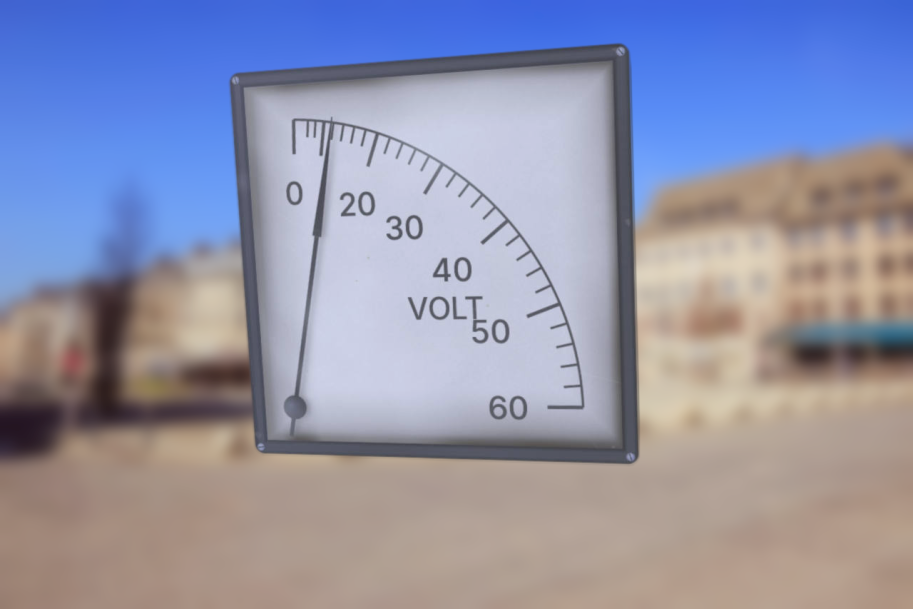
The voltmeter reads {"value": 12, "unit": "V"}
